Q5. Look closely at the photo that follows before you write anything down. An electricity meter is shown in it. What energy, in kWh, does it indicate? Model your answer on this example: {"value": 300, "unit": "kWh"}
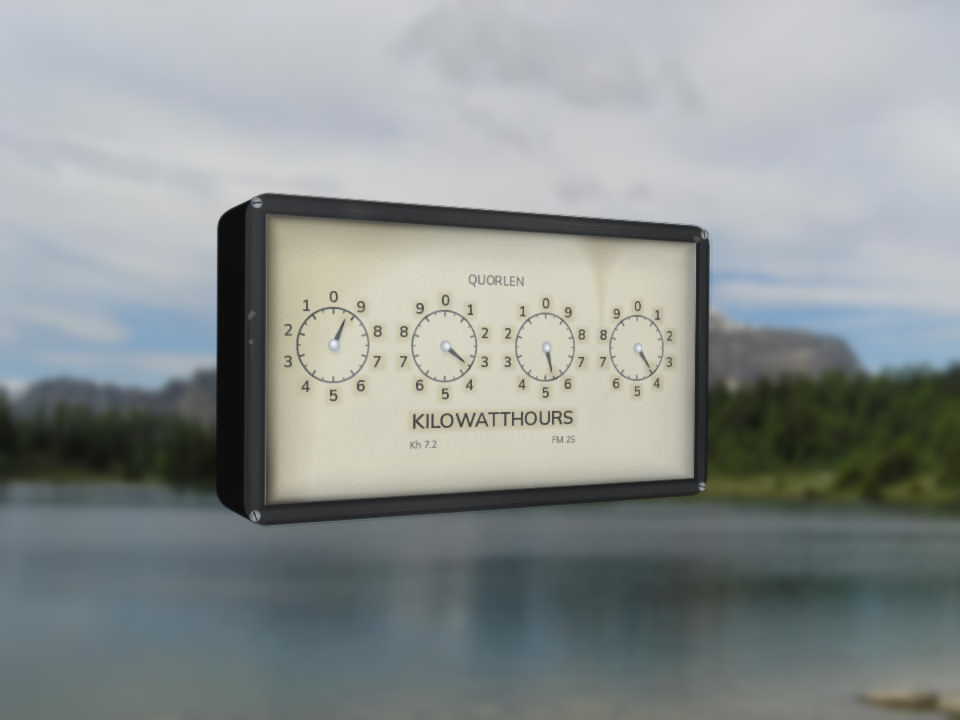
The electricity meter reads {"value": 9354, "unit": "kWh"}
